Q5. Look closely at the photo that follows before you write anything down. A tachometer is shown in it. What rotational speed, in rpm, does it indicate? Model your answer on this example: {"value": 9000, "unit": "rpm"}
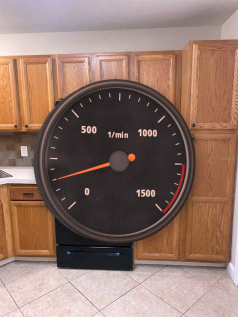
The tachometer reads {"value": 150, "unit": "rpm"}
